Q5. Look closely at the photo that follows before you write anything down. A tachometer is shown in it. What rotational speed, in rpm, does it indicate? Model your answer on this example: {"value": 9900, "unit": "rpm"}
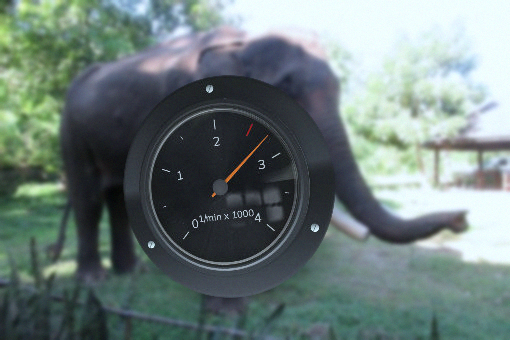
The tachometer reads {"value": 2750, "unit": "rpm"}
